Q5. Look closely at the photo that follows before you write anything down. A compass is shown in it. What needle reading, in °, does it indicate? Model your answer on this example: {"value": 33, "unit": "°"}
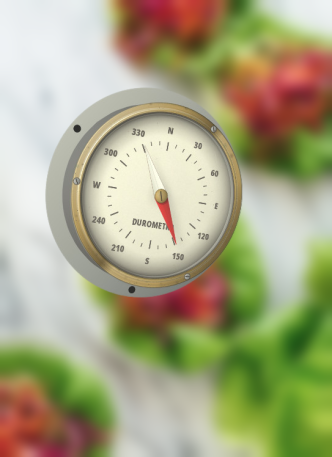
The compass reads {"value": 150, "unit": "°"}
